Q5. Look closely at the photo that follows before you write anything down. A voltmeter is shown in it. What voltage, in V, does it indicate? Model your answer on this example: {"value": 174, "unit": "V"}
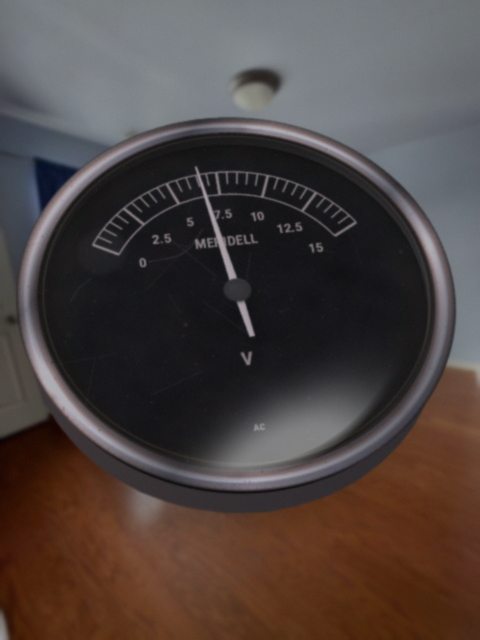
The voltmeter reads {"value": 6.5, "unit": "V"}
